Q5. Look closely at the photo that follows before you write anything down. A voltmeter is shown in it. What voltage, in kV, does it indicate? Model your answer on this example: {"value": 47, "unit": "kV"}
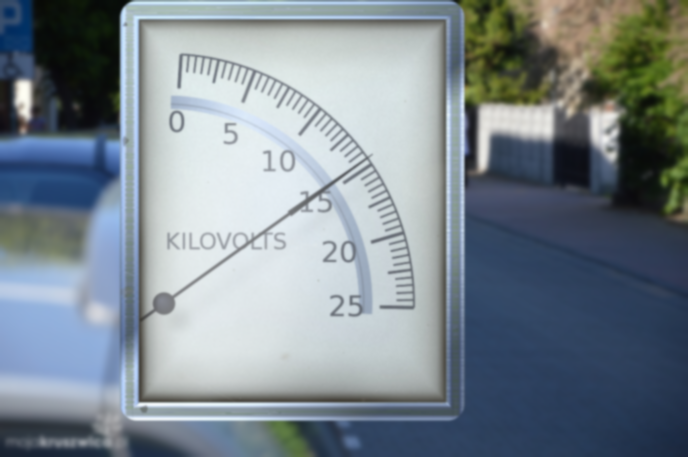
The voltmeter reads {"value": 14.5, "unit": "kV"}
